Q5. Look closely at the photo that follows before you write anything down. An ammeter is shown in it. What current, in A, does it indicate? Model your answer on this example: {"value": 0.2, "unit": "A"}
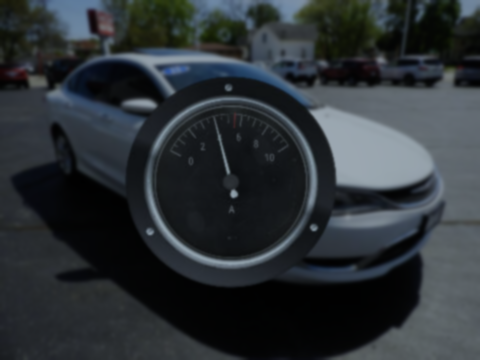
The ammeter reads {"value": 4, "unit": "A"}
